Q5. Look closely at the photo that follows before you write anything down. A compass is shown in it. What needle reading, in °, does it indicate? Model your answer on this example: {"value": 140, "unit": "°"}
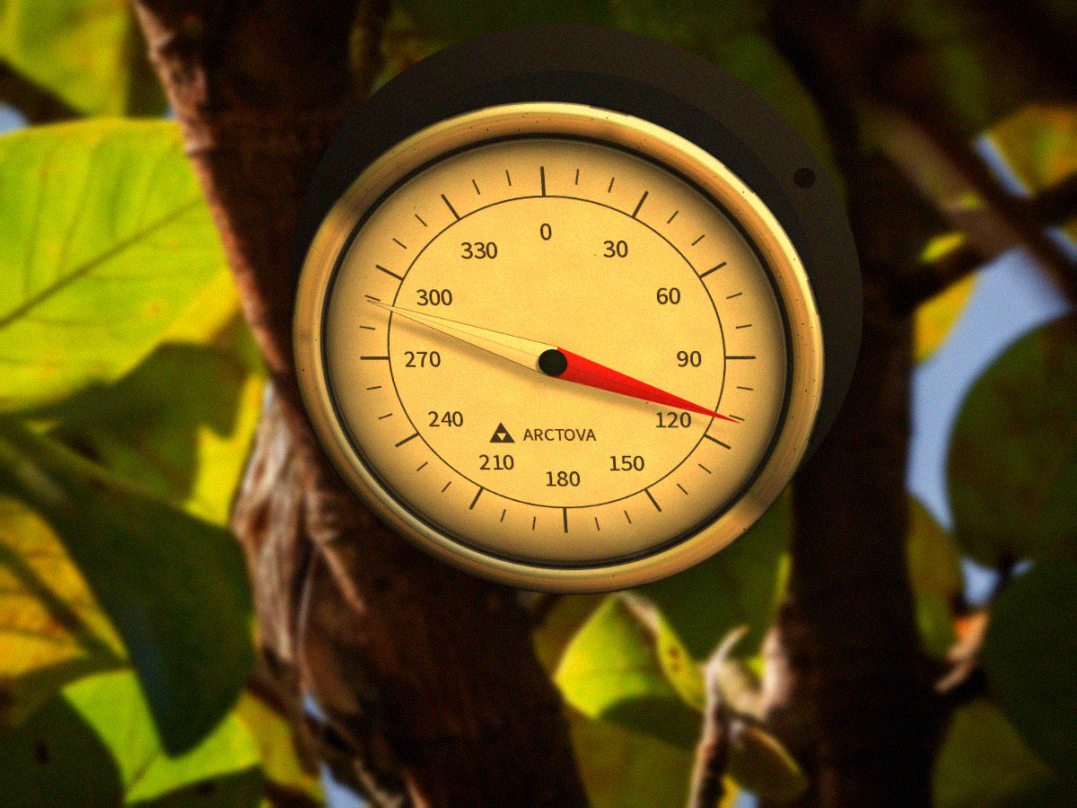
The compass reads {"value": 110, "unit": "°"}
